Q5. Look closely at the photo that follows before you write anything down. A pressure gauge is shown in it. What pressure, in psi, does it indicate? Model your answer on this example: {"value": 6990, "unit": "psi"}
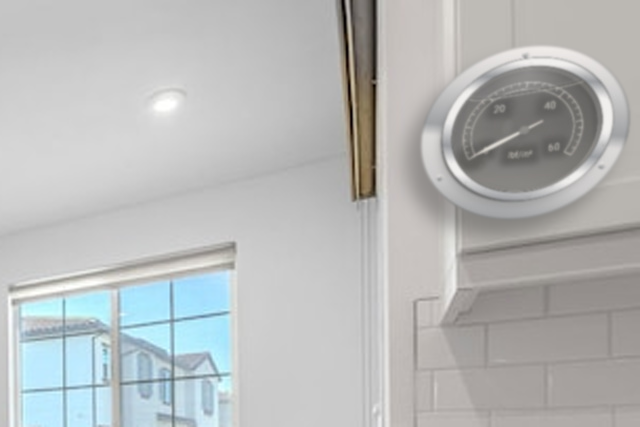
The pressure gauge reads {"value": 0, "unit": "psi"}
